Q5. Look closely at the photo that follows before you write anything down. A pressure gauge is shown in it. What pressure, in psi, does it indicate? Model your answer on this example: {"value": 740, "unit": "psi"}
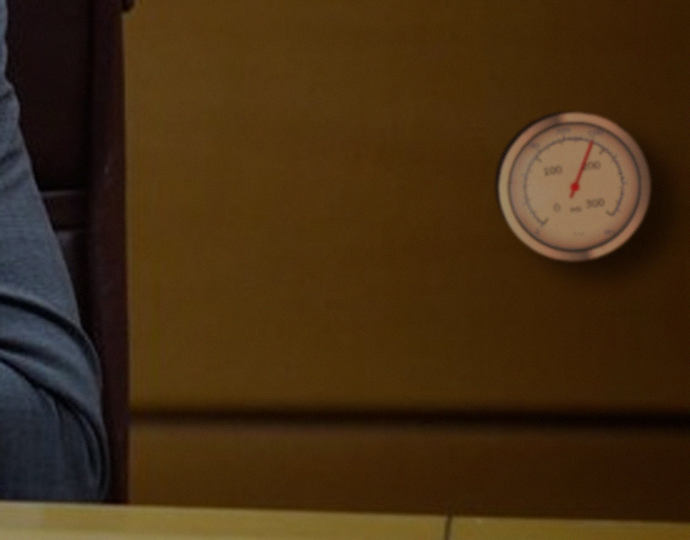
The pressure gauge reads {"value": 180, "unit": "psi"}
